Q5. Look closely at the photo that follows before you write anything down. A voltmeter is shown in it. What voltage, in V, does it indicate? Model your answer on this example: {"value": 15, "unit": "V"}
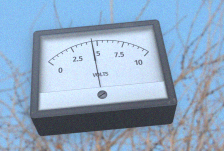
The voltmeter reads {"value": 4.5, "unit": "V"}
